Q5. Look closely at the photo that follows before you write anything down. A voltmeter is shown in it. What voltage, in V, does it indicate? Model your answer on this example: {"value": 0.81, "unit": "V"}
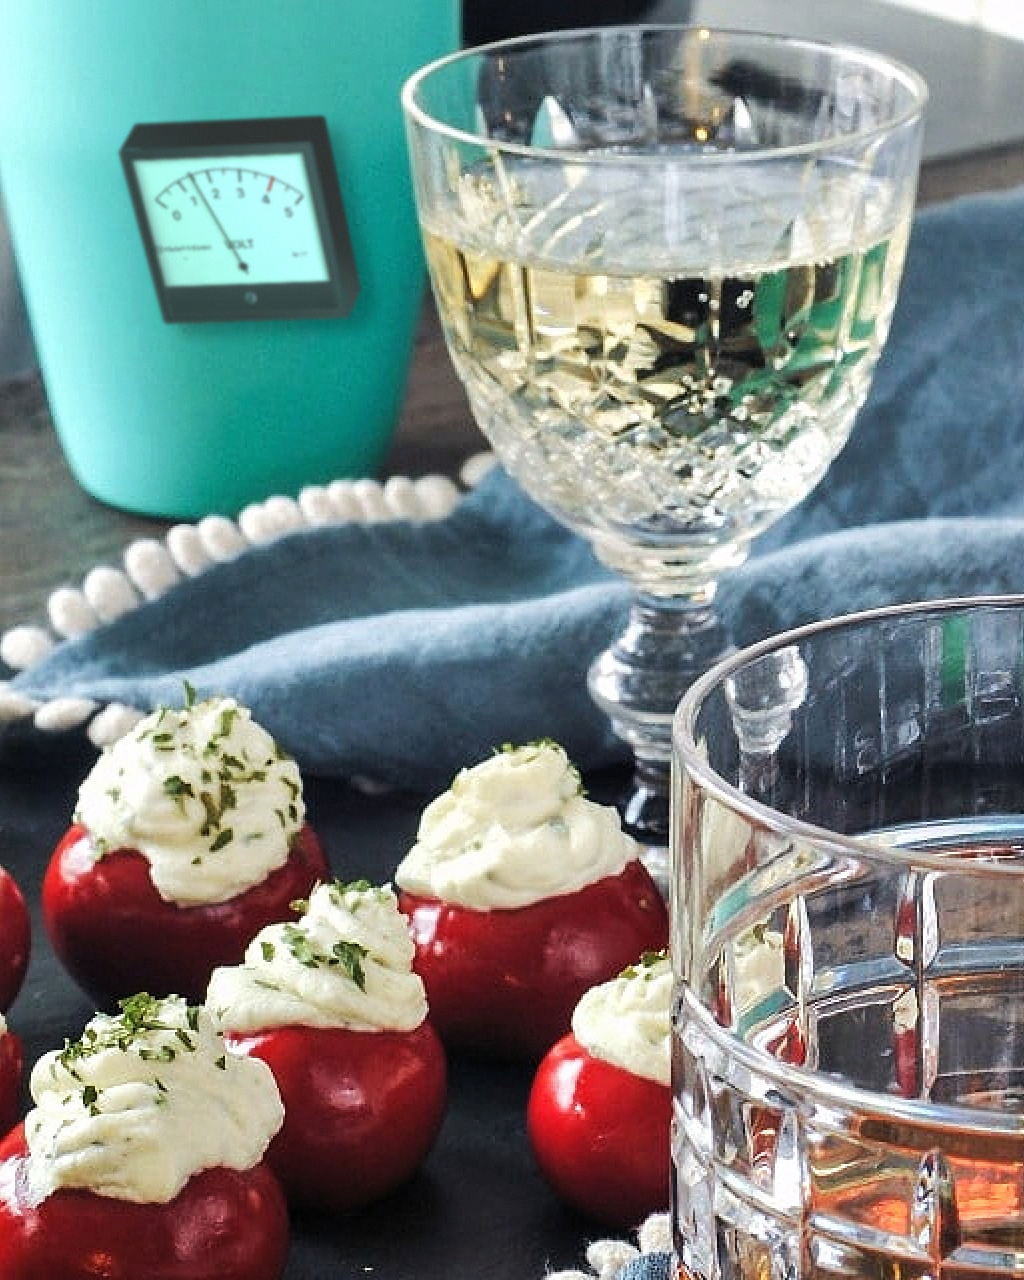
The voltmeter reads {"value": 1.5, "unit": "V"}
